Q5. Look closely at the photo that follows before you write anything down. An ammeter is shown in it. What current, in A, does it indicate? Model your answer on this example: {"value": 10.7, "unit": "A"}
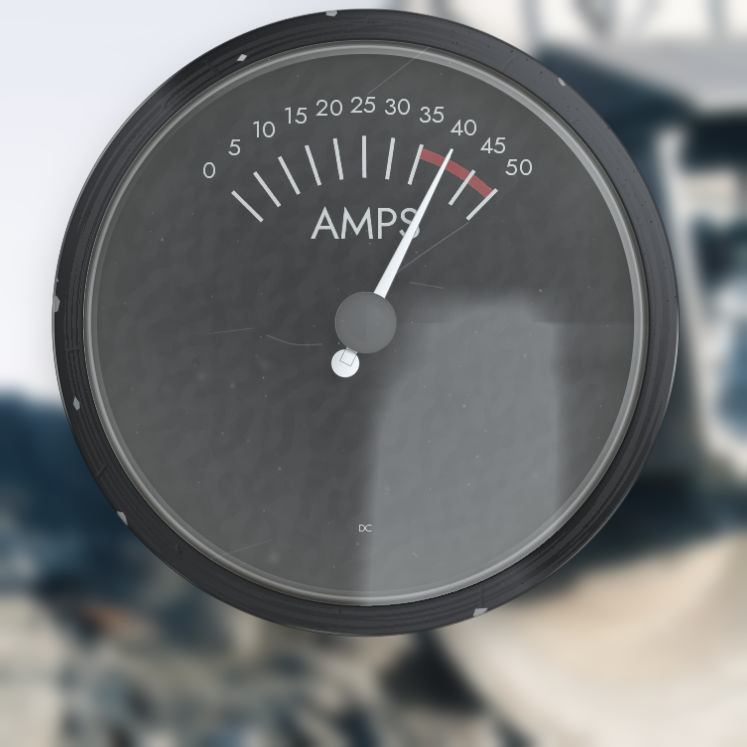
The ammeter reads {"value": 40, "unit": "A"}
